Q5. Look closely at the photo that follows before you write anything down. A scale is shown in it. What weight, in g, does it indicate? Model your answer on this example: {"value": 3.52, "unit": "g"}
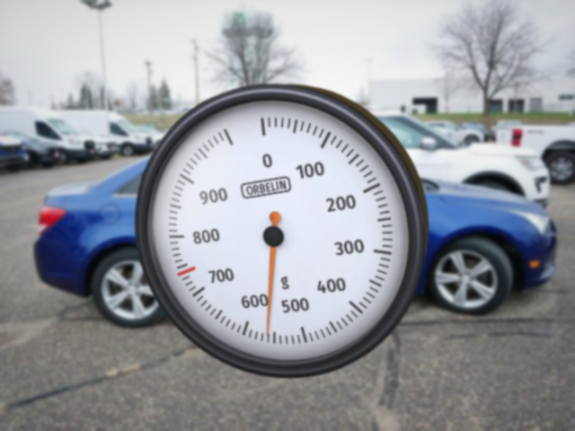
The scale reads {"value": 560, "unit": "g"}
